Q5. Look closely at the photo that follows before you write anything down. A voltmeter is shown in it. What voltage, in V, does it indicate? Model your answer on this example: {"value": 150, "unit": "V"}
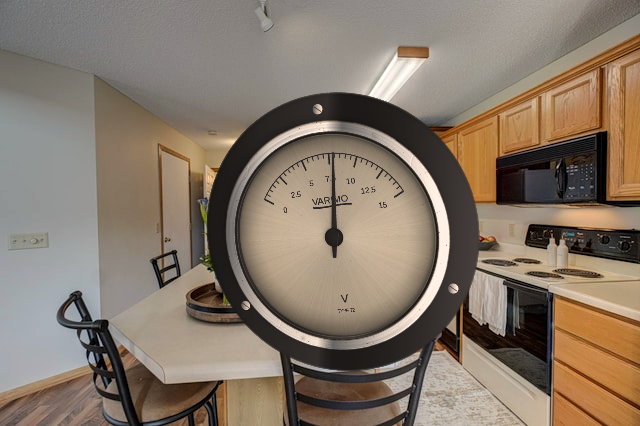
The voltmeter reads {"value": 8, "unit": "V"}
